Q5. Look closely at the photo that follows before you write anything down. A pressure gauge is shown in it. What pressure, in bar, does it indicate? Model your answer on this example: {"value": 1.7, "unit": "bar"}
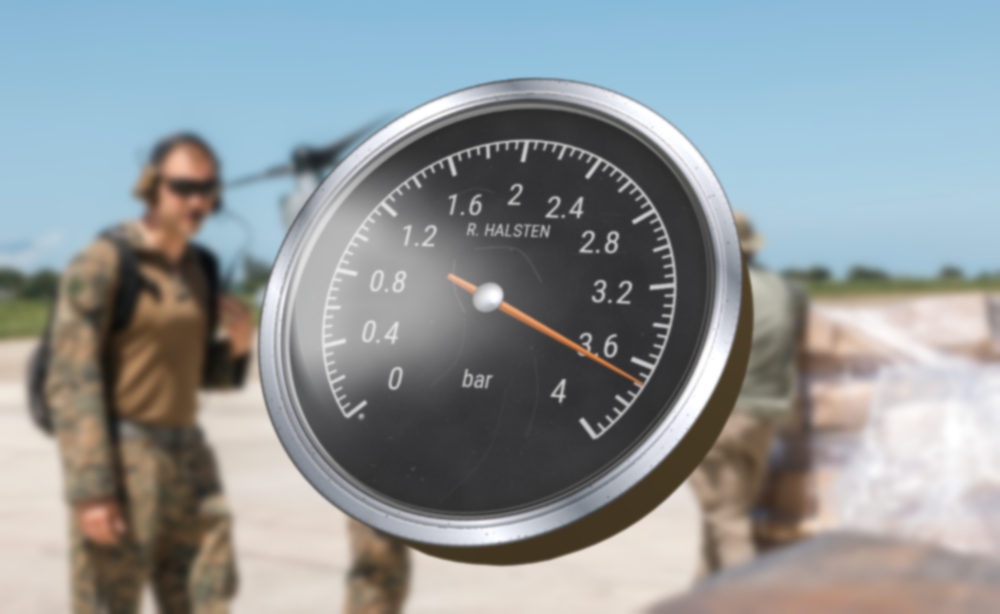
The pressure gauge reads {"value": 3.7, "unit": "bar"}
